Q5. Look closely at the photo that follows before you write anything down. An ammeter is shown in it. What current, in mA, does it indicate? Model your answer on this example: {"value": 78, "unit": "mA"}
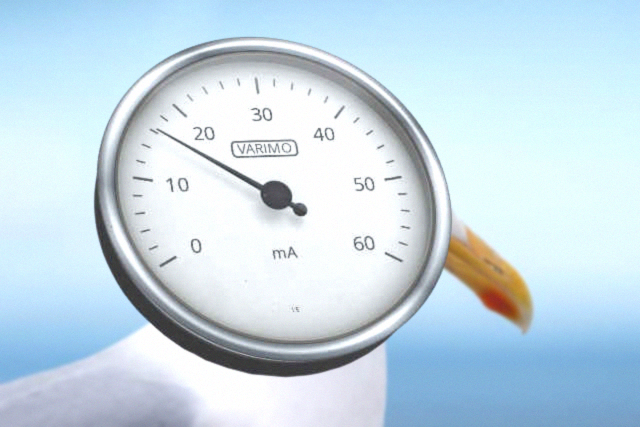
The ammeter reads {"value": 16, "unit": "mA"}
